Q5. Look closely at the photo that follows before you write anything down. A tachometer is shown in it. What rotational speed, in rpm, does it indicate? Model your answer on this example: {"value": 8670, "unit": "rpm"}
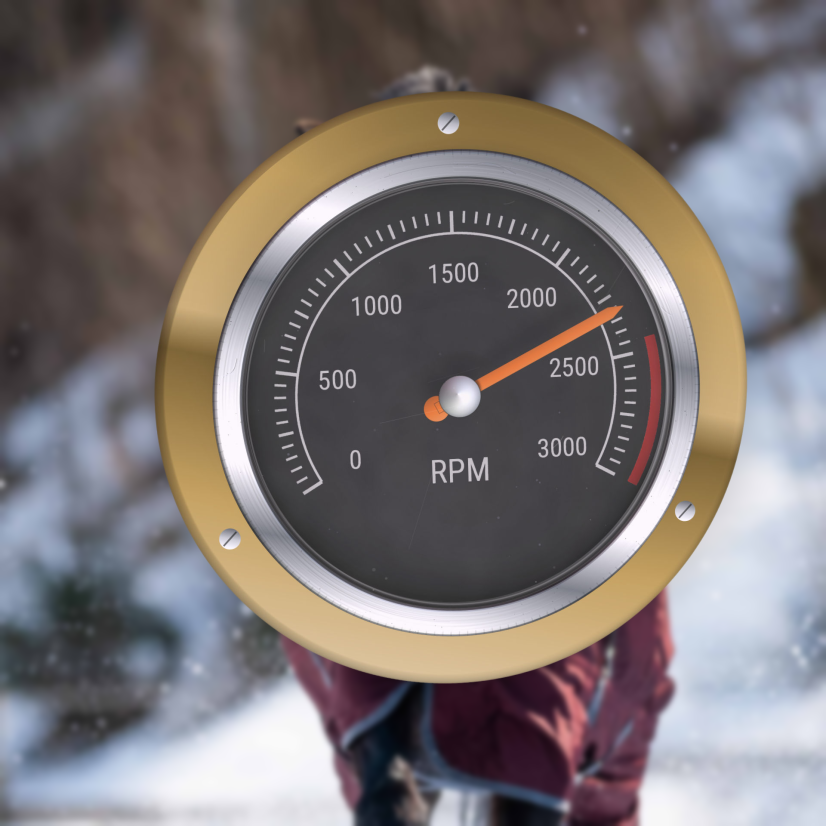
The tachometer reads {"value": 2300, "unit": "rpm"}
